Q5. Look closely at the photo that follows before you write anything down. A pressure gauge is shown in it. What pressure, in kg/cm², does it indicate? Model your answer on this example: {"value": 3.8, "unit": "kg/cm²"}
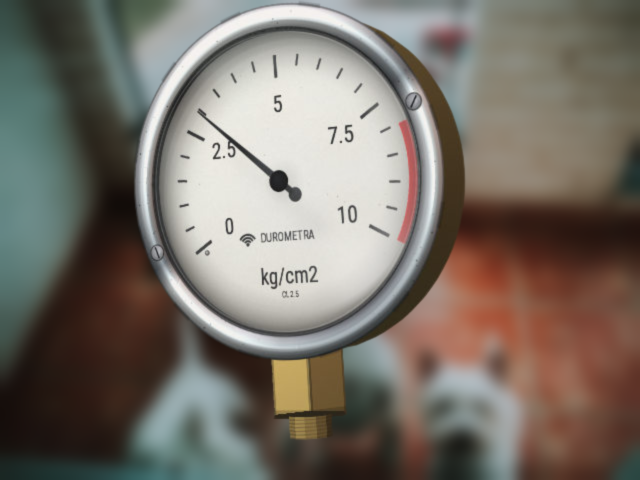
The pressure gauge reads {"value": 3, "unit": "kg/cm²"}
